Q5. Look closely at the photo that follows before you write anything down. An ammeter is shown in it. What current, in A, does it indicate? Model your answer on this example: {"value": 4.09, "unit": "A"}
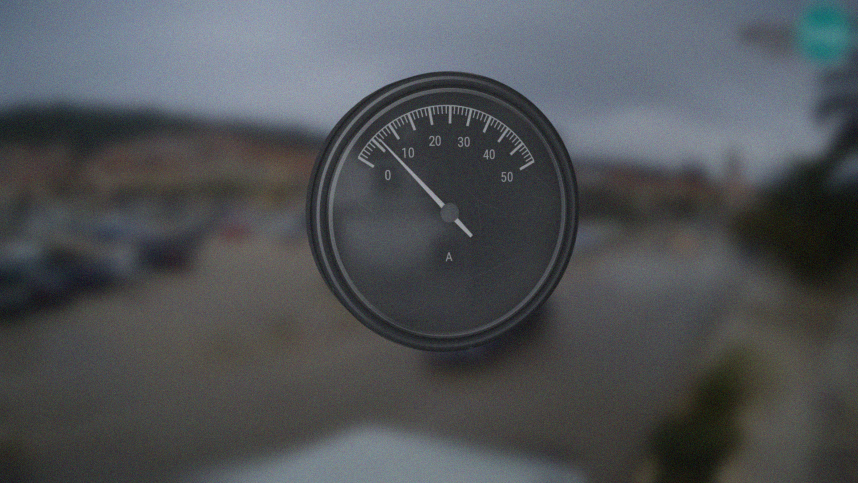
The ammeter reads {"value": 6, "unit": "A"}
